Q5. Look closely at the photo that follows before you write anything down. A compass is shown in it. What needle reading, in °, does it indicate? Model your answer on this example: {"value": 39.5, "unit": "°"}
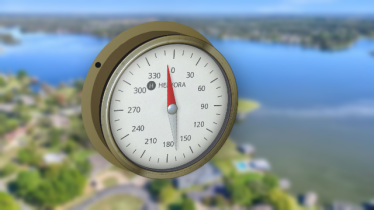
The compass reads {"value": 350, "unit": "°"}
